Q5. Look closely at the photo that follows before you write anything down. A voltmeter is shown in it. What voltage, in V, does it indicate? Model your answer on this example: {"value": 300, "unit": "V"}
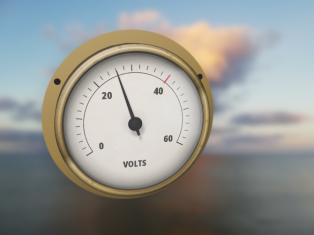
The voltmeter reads {"value": 26, "unit": "V"}
